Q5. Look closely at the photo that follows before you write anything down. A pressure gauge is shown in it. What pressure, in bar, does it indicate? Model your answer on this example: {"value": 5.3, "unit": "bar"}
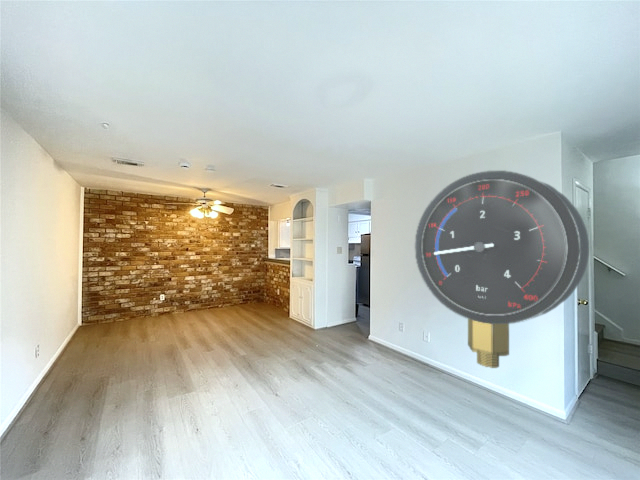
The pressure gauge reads {"value": 0.5, "unit": "bar"}
